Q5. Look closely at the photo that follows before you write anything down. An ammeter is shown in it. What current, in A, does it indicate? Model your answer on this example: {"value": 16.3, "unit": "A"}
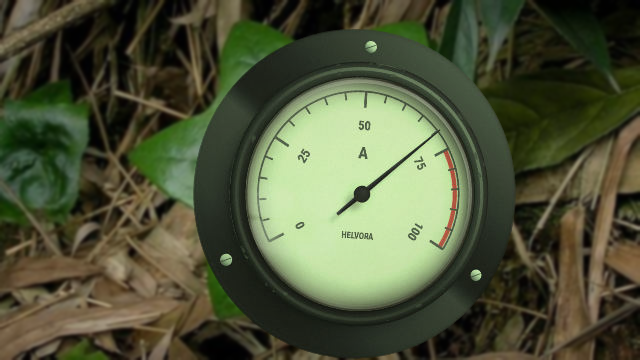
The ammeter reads {"value": 70, "unit": "A"}
